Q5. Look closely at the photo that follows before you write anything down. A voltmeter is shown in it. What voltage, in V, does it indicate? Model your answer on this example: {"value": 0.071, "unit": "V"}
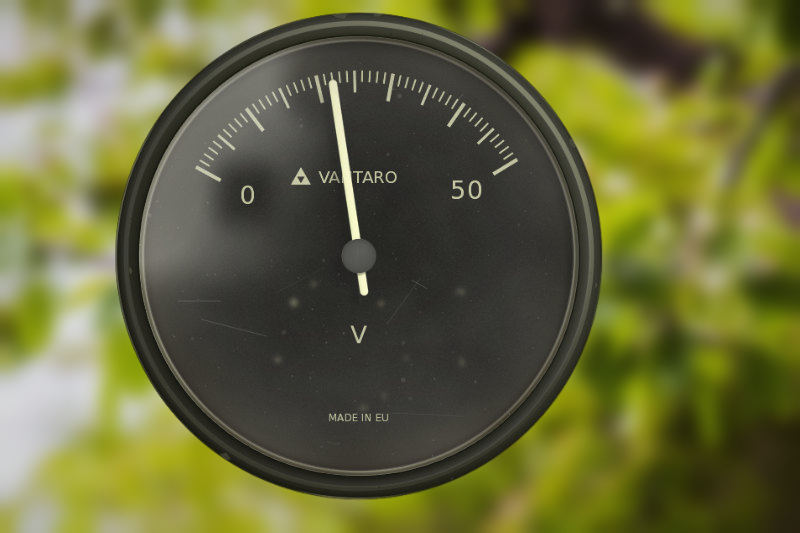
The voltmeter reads {"value": 22, "unit": "V"}
